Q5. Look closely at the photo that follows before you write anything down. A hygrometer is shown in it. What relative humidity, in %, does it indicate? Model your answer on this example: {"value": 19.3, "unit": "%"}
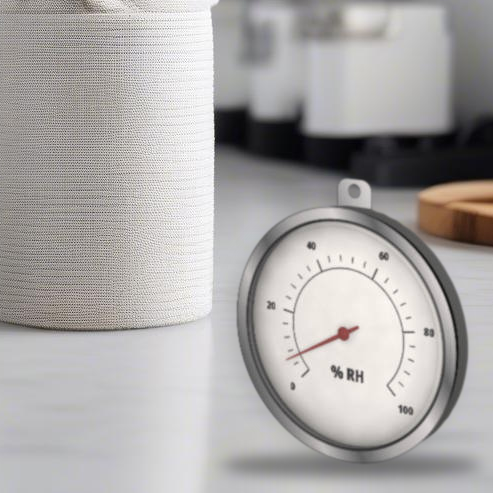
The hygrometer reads {"value": 6, "unit": "%"}
